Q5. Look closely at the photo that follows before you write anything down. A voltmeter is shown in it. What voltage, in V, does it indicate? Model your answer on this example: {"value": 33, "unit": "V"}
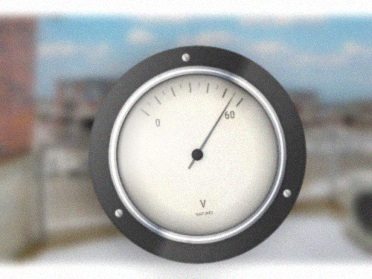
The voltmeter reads {"value": 55, "unit": "V"}
